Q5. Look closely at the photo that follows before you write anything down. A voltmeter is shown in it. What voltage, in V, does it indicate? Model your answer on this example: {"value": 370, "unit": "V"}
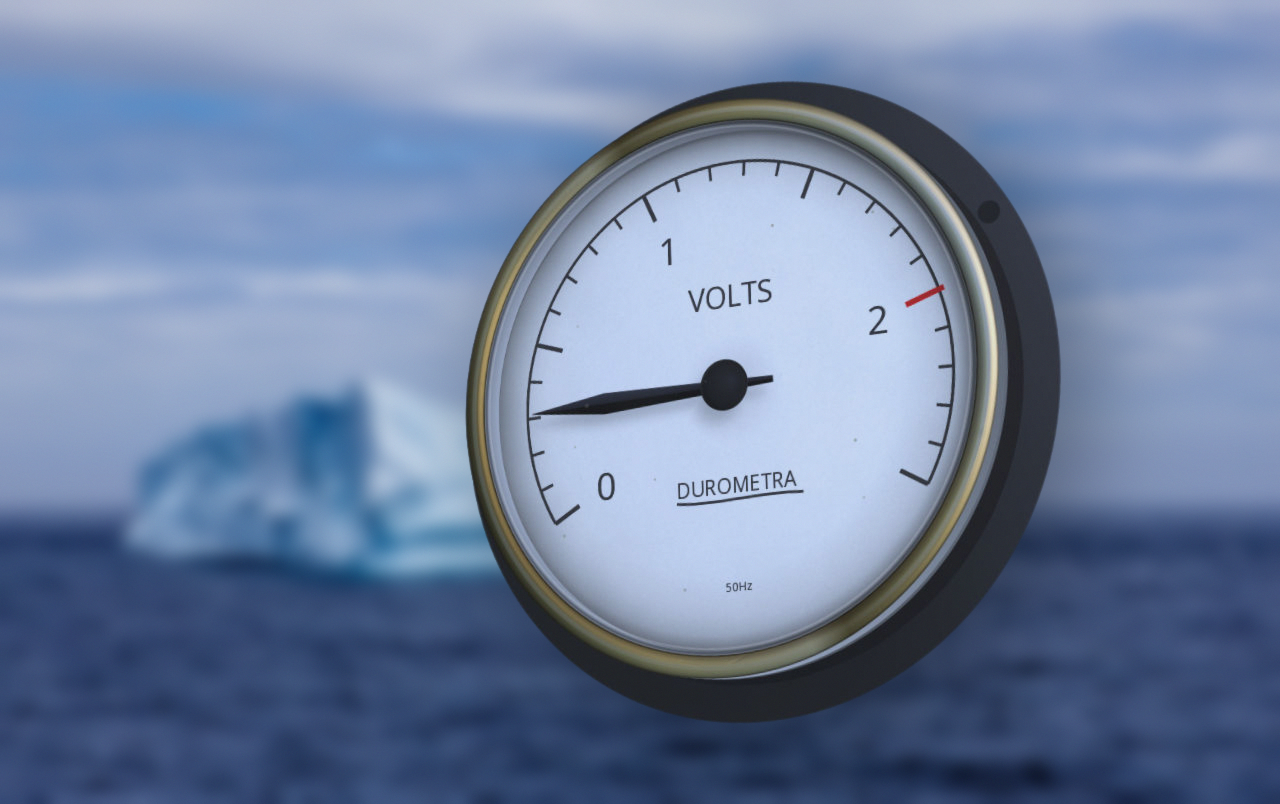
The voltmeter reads {"value": 0.3, "unit": "V"}
